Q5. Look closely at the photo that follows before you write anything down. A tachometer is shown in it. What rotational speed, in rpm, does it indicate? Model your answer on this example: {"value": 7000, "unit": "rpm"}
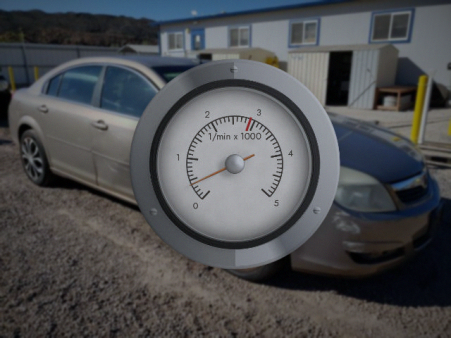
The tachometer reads {"value": 400, "unit": "rpm"}
